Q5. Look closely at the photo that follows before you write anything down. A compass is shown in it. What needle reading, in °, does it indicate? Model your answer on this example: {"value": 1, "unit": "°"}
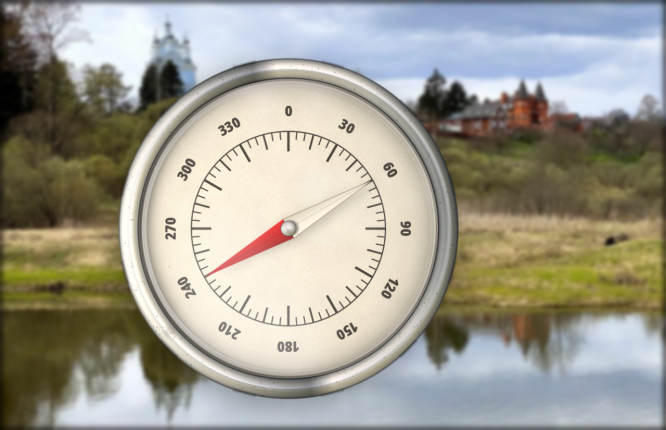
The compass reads {"value": 240, "unit": "°"}
